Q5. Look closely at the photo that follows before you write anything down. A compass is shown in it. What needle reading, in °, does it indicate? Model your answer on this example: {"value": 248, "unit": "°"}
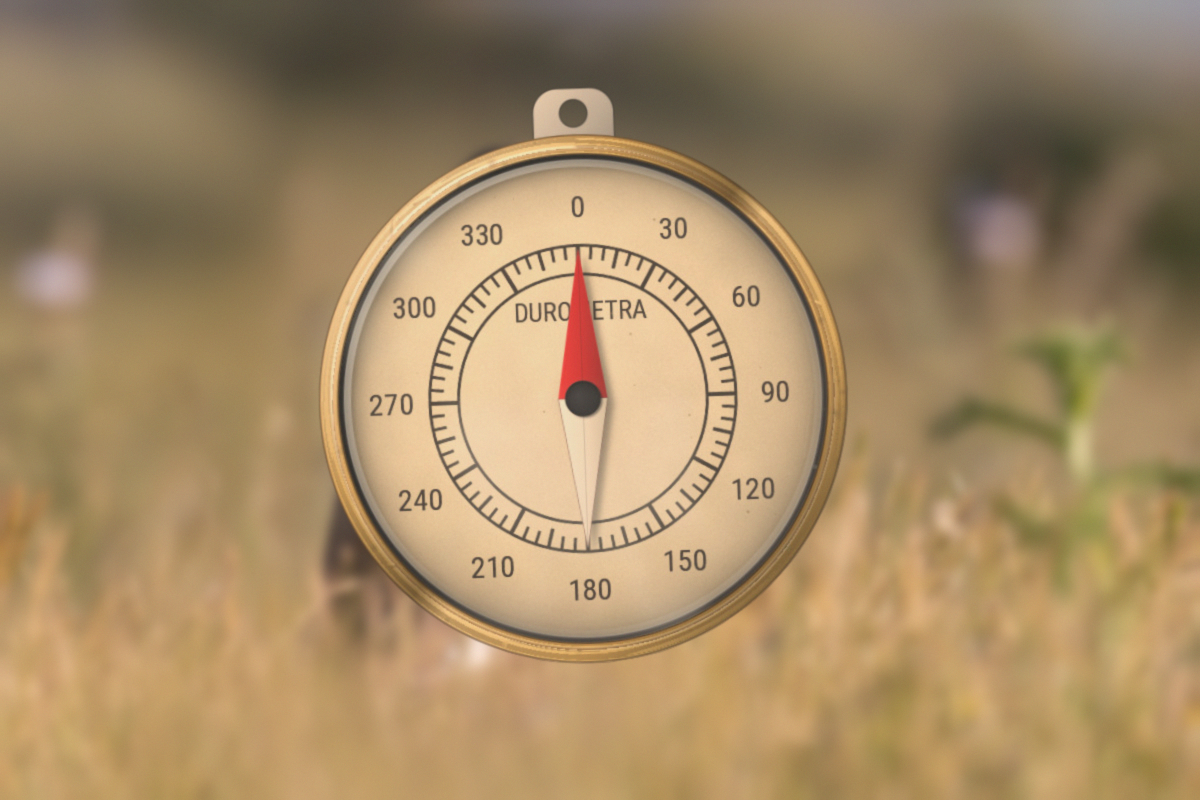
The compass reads {"value": 0, "unit": "°"}
